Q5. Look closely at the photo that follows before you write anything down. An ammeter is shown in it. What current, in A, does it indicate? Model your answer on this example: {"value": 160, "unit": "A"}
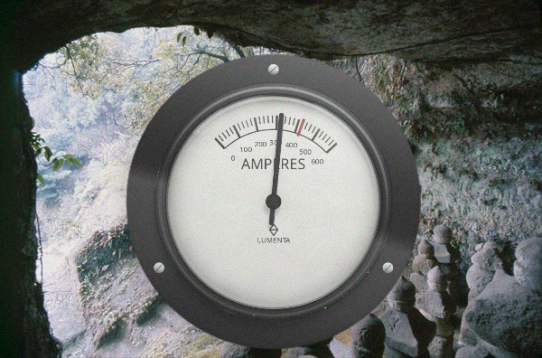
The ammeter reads {"value": 320, "unit": "A"}
